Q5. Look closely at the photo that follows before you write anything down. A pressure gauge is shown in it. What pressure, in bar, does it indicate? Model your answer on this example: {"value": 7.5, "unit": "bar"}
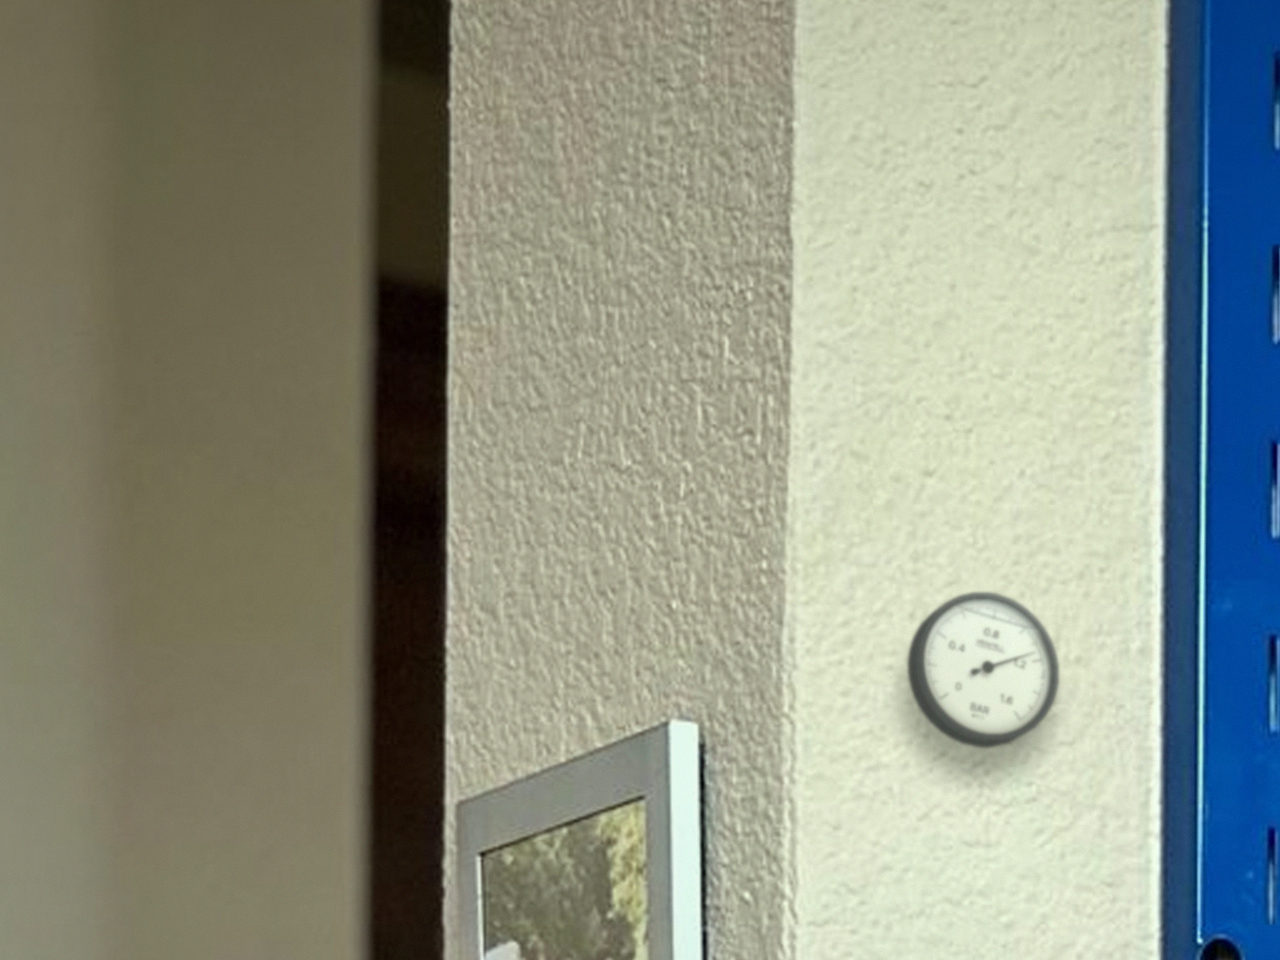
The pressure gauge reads {"value": 1.15, "unit": "bar"}
